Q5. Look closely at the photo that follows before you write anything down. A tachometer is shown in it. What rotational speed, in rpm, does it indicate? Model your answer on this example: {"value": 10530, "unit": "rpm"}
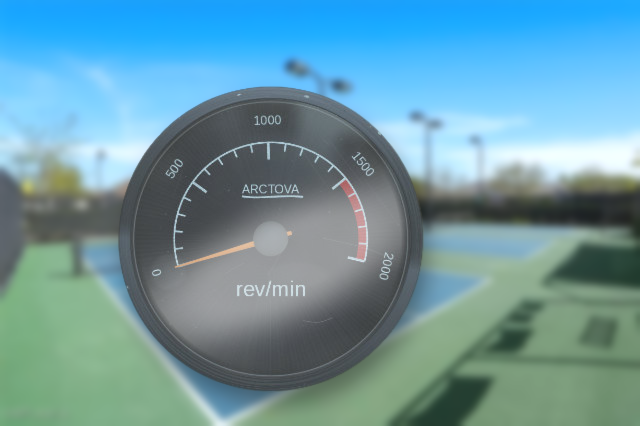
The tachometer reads {"value": 0, "unit": "rpm"}
